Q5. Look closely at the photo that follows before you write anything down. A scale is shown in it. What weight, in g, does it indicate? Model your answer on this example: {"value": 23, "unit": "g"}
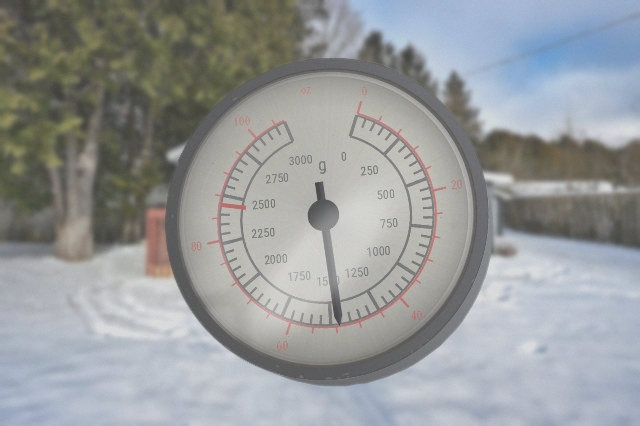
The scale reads {"value": 1450, "unit": "g"}
